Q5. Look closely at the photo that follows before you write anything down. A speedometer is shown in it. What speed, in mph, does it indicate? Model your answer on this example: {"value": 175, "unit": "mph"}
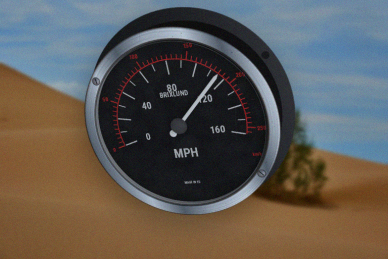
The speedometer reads {"value": 115, "unit": "mph"}
